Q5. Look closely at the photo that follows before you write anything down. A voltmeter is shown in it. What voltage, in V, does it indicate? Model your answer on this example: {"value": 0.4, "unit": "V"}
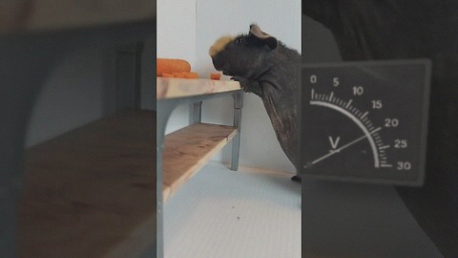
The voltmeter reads {"value": 20, "unit": "V"}
